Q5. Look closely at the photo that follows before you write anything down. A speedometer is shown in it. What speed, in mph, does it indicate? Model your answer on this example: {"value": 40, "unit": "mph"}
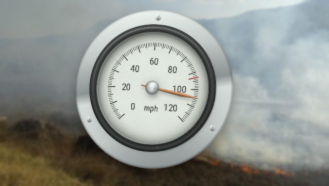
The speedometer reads {"value": 105, "unit": "mph"}
